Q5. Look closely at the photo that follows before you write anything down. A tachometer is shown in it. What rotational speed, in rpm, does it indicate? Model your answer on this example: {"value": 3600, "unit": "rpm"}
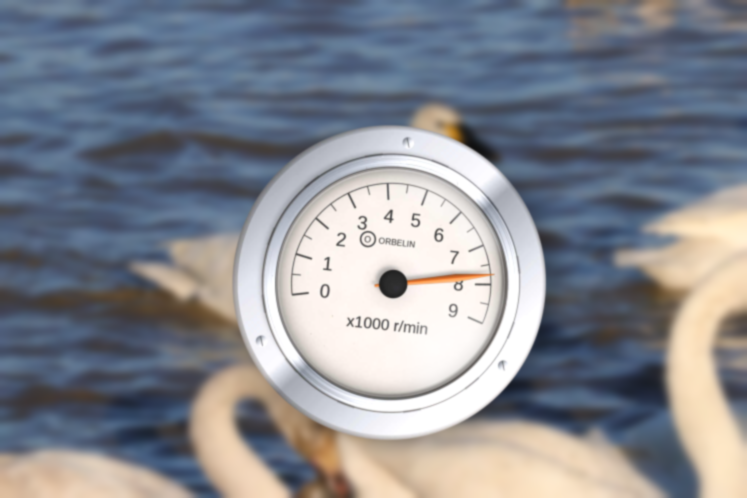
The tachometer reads {"value": 7750, "unit": "rpm"}
